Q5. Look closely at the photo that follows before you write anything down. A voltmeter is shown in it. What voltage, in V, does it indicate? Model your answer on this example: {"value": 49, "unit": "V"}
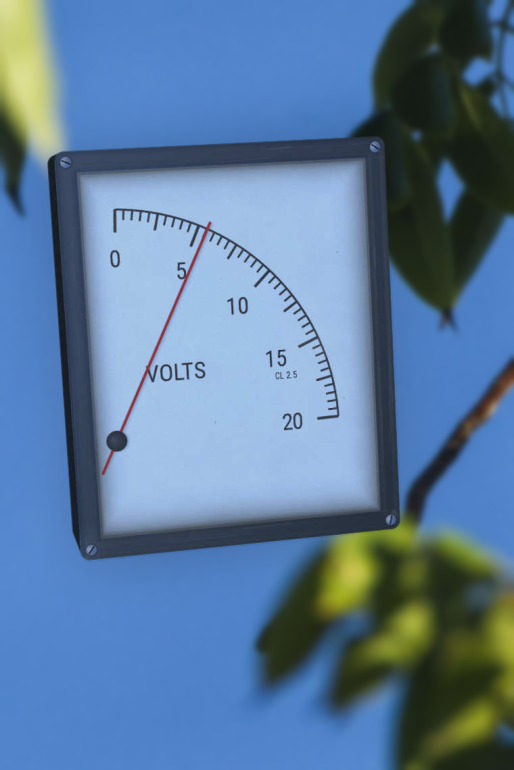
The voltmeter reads {"value": 5.5, "unit": "V"}
